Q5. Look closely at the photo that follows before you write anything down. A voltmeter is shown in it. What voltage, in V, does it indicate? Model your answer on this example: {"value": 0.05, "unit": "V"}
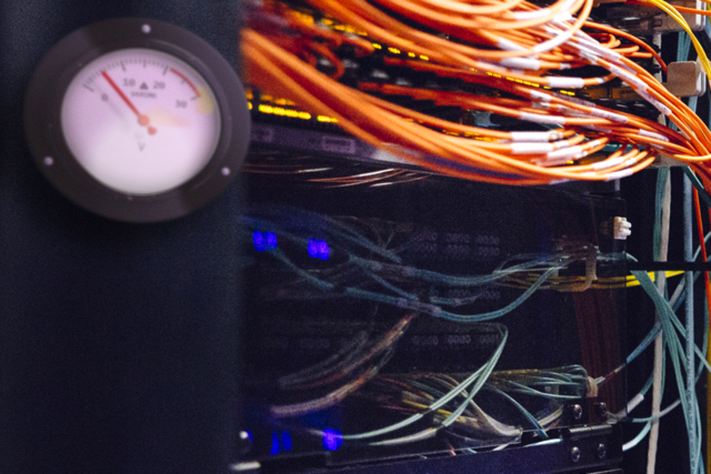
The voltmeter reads {"value": 5, "unit": "V"}
